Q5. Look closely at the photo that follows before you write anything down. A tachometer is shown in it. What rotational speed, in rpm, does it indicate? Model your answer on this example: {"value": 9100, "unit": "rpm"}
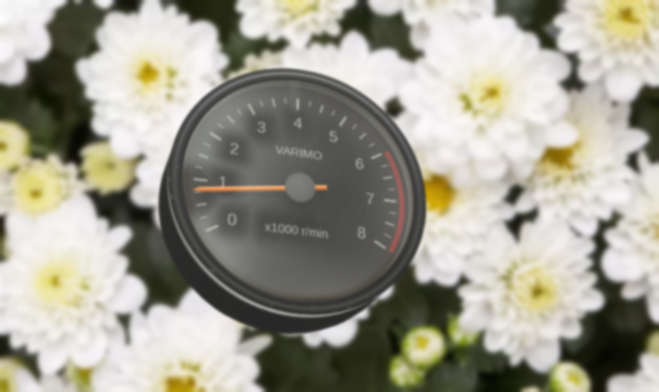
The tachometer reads {"value": 750, "unit": "rpm"}
